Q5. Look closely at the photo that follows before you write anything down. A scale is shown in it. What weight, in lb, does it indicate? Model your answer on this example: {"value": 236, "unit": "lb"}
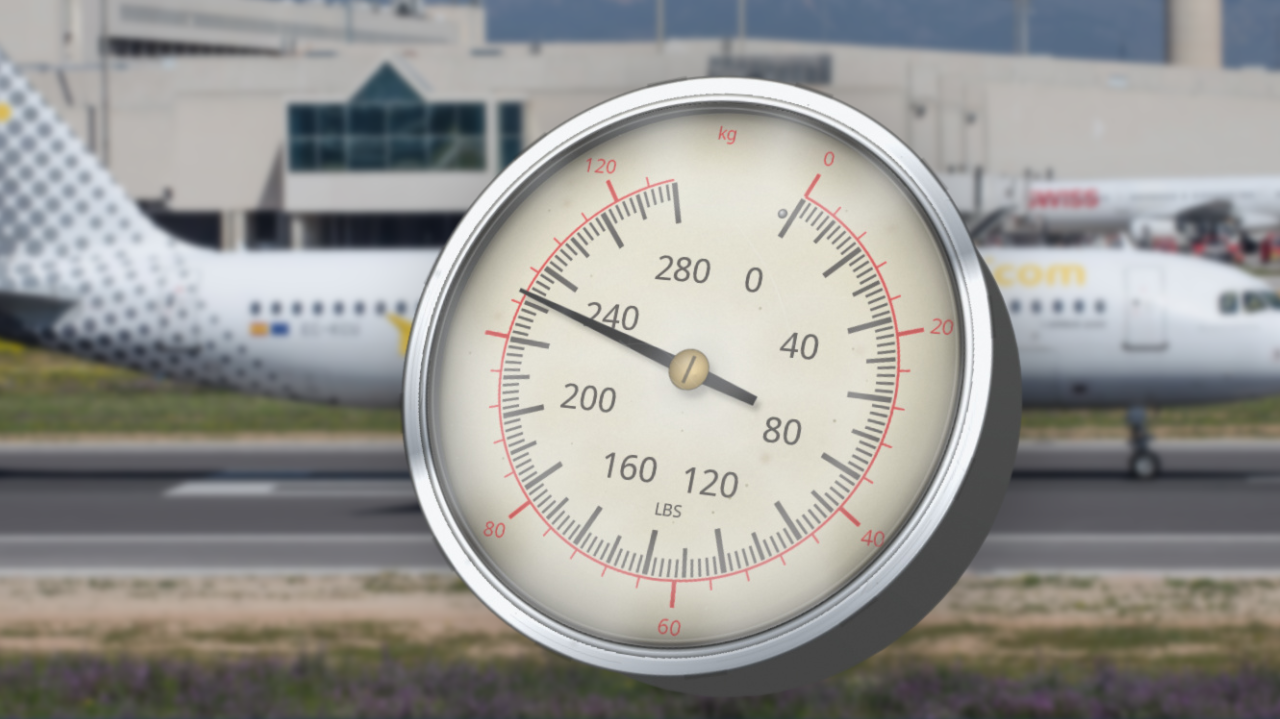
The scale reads {"value": 232, "unit": "lb"}
